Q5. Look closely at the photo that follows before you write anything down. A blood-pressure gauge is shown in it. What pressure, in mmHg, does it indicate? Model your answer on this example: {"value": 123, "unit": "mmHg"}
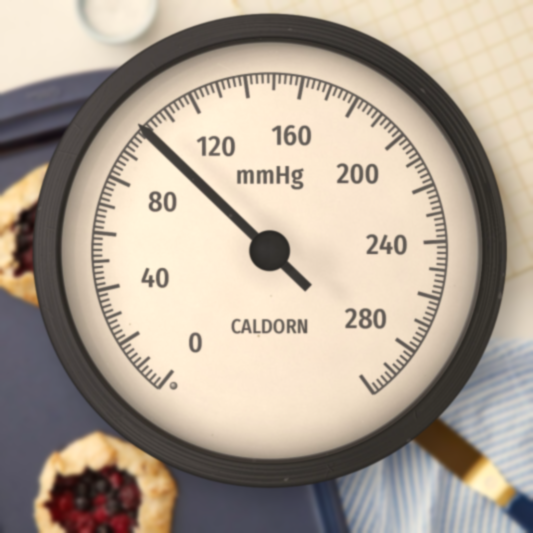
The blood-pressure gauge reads {"value": 100, "unit": "mmHg"}
